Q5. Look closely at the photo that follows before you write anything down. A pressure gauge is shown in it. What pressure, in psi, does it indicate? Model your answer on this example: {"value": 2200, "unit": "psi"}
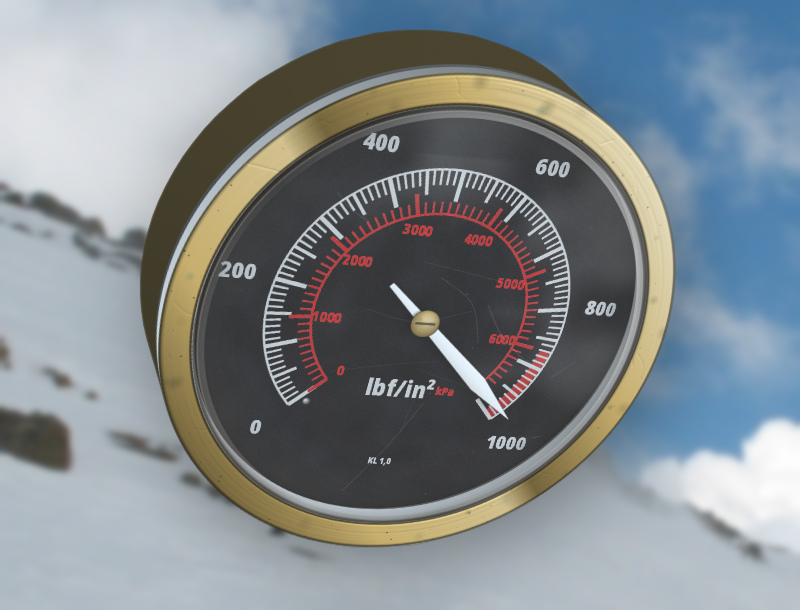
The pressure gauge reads {"value": 980, "unit": "psi"}
